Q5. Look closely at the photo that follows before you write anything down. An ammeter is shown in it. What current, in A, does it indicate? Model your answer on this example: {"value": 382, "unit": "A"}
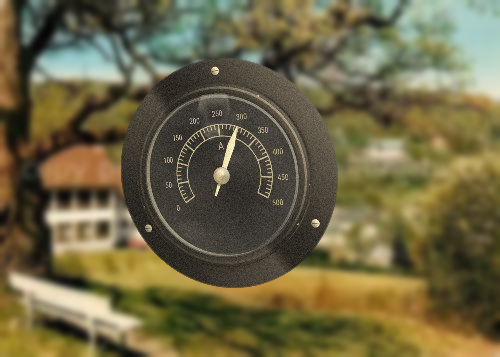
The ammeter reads {"value": 300, "unit": "A"}
